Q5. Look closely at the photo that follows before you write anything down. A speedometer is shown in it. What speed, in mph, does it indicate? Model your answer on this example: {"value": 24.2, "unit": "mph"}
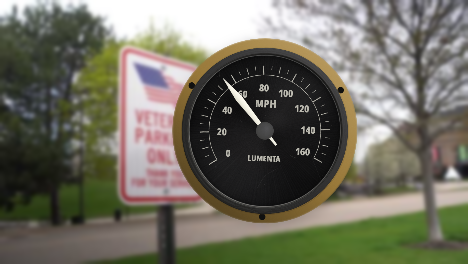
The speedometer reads {"value": 55, "unit": "mph"}
